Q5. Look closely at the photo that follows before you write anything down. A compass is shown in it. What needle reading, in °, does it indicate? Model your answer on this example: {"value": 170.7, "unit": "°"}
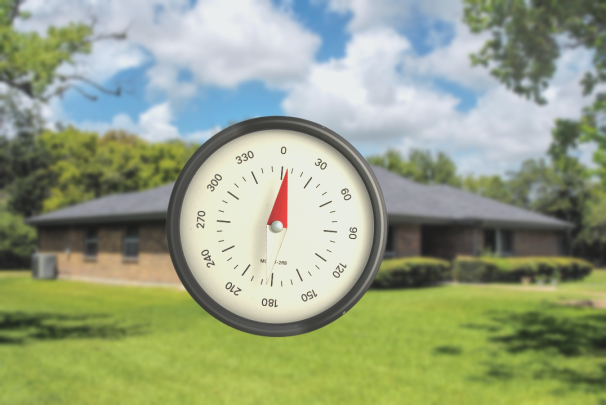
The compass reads {"value": 5, "unit": "°"}
